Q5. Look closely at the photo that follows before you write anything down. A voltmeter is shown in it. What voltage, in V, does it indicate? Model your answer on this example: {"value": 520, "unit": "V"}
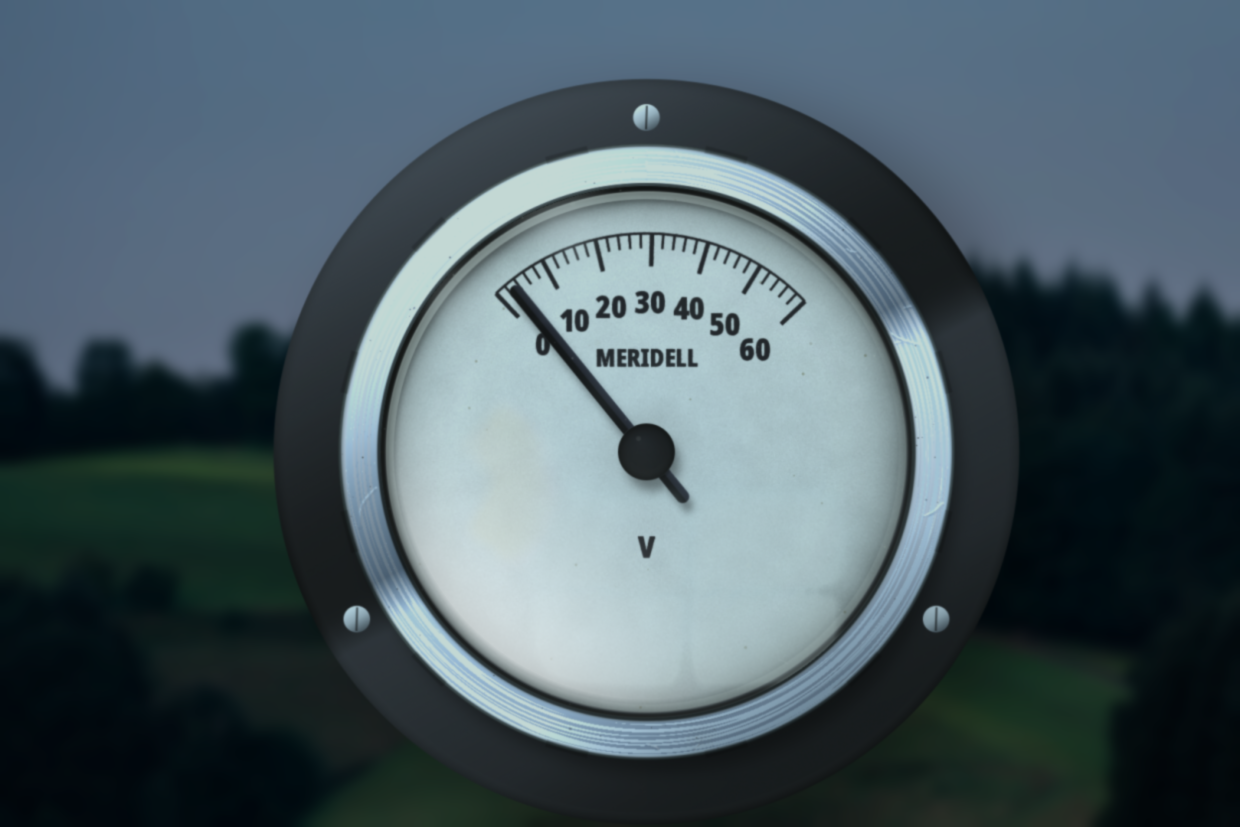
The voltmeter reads {"value": 3, "unit": "V"}
